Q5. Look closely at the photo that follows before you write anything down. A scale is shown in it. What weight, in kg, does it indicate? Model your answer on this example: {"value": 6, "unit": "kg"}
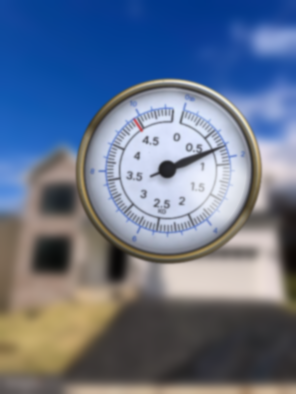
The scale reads {"value": 0.75, "unit": "kg"}
